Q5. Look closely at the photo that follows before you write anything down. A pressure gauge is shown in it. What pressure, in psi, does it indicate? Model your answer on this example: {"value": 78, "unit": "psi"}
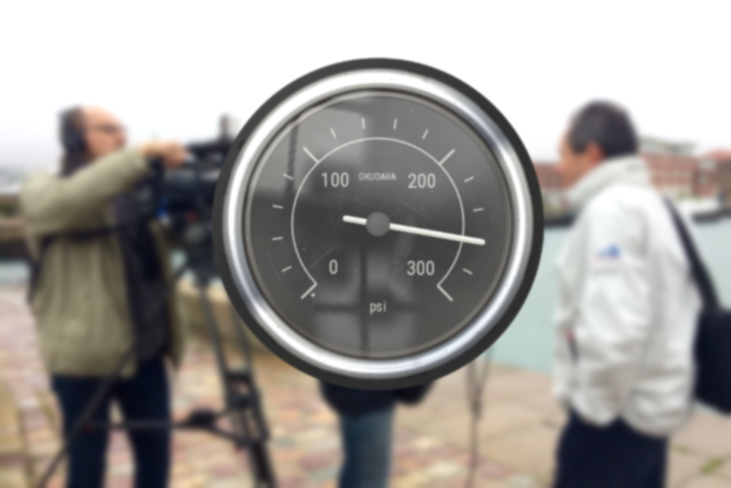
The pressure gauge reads {"value": 260, "unit": "psi"}
